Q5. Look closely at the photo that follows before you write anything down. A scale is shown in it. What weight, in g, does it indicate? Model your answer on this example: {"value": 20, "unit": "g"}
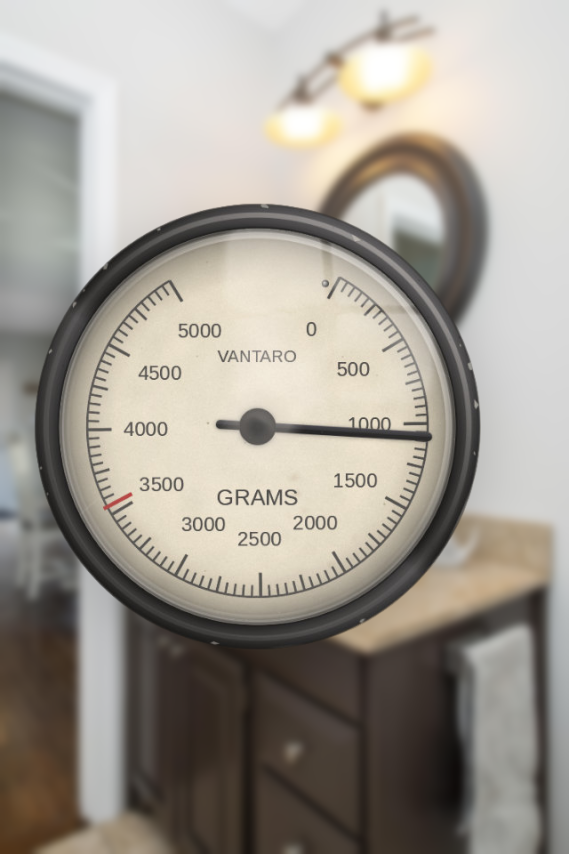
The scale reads {"value": 1075, "unit": "g"}
